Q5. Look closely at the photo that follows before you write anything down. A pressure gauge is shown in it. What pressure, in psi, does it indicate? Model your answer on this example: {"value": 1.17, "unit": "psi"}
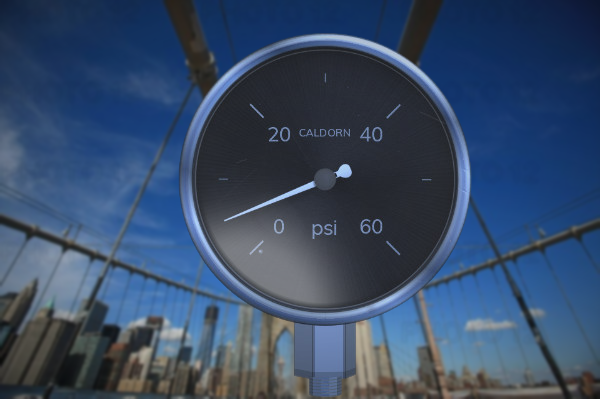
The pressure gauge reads {"value": 5, "unit": "psi"}
